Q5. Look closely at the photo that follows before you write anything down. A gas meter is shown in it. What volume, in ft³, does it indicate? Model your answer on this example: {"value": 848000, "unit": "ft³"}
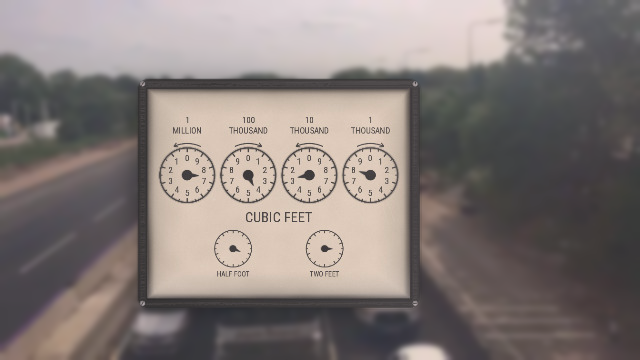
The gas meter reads {"value": 742800, "unit": "ft³"}
